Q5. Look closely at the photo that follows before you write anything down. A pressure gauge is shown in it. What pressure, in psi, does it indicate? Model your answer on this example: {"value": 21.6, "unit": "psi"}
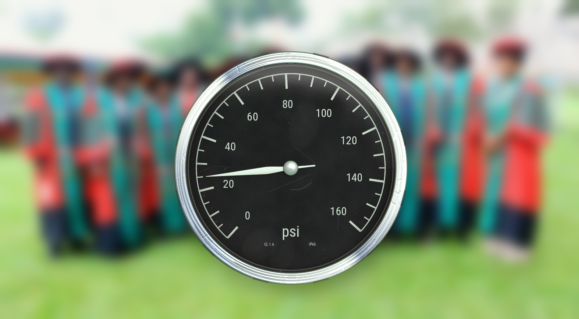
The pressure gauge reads {"value": 25, "unit": "psi"}
